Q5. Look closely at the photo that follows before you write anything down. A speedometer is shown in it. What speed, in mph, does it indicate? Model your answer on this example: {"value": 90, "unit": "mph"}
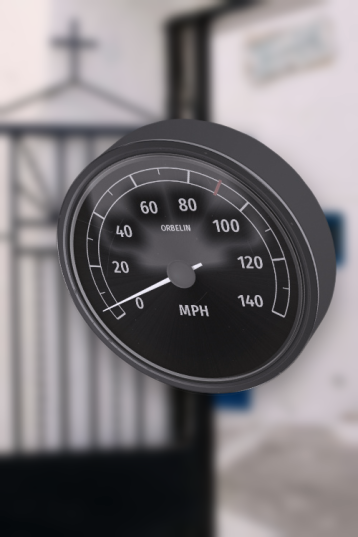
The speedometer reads {"value": 5, "unit": "mph"}
